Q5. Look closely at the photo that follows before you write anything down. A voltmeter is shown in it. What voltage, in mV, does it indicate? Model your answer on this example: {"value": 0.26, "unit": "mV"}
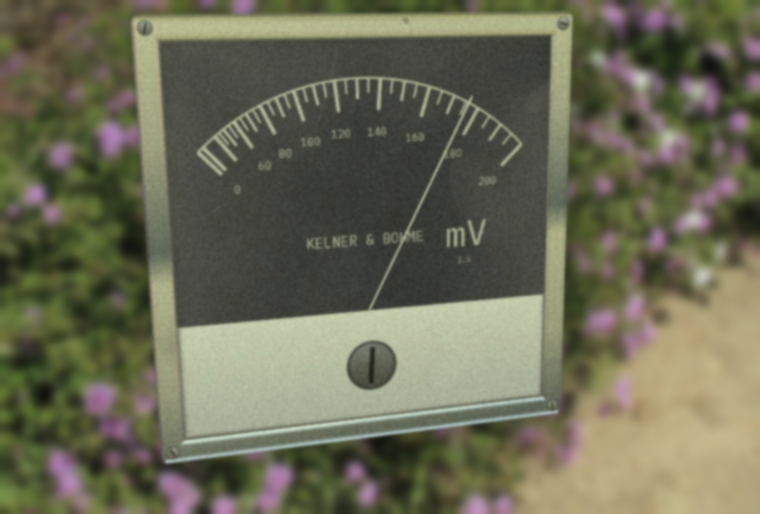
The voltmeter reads {"value": 175, "unit": "mV"}
